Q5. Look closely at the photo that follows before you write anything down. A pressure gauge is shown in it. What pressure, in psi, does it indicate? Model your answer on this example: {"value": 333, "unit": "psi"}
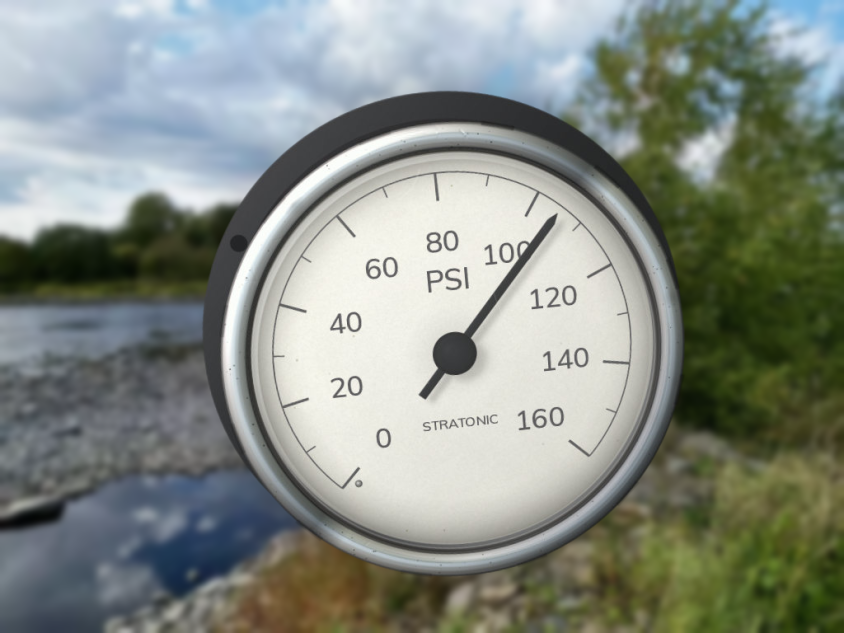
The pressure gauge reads {"value": 105, "unit": "psi"}
